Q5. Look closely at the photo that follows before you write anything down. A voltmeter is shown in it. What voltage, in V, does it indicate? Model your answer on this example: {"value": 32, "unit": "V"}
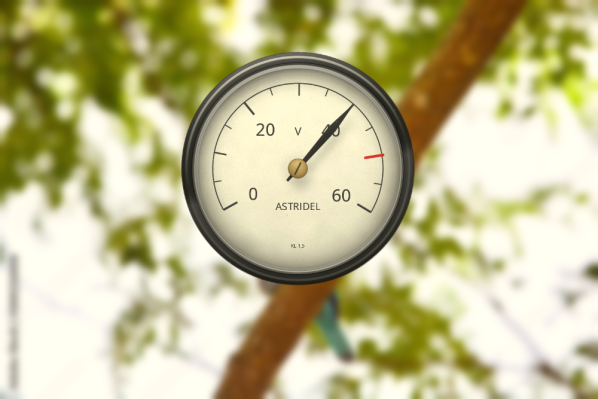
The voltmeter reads {"value": 40, "unit": "V"}
